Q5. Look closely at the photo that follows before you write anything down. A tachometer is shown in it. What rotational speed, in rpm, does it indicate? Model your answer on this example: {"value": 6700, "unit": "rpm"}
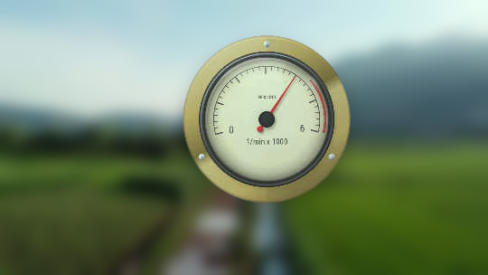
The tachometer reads {"value": 4000, "unit": "rpm"}
